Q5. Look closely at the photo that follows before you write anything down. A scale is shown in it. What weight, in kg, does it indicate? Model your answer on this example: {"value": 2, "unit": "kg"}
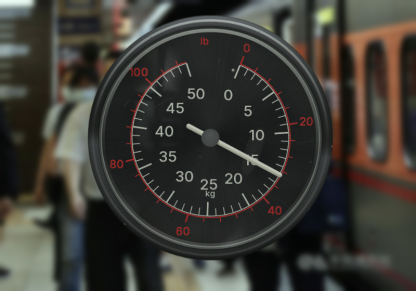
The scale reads {"value": 15, "unit": "kg"}
